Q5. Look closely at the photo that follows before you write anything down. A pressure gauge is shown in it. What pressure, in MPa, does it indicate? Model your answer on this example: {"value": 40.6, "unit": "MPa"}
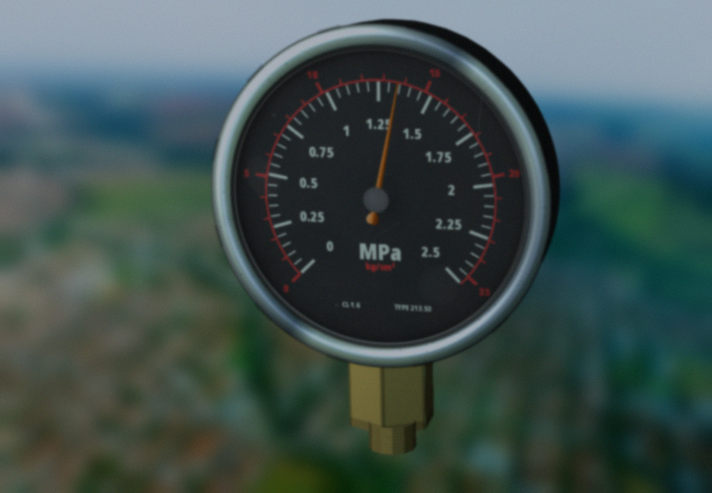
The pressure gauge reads {"value": 1.35, "unit": "MPa"}
